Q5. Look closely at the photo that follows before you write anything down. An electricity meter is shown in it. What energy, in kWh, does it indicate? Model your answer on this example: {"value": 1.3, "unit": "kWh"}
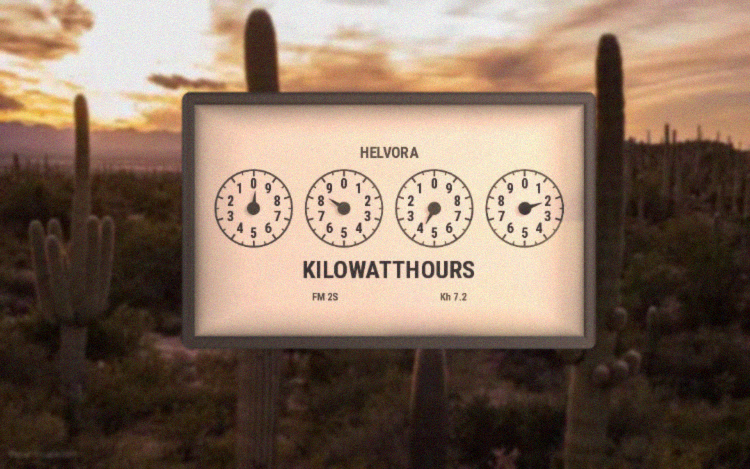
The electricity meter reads {"value": 9842, "unit": "kWh"}
